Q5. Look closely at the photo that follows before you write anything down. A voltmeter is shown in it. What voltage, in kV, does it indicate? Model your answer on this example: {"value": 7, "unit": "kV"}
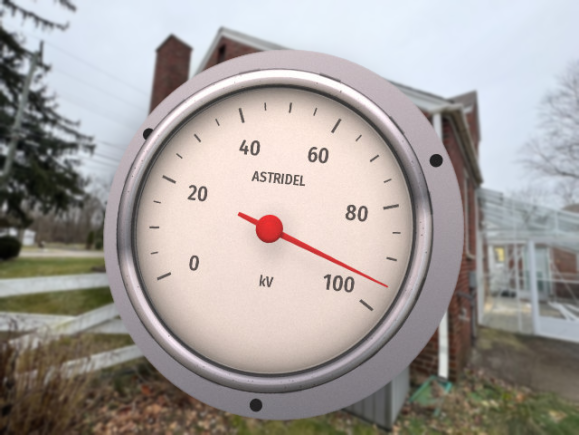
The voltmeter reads {"value": 95, "unit": "kV"}
